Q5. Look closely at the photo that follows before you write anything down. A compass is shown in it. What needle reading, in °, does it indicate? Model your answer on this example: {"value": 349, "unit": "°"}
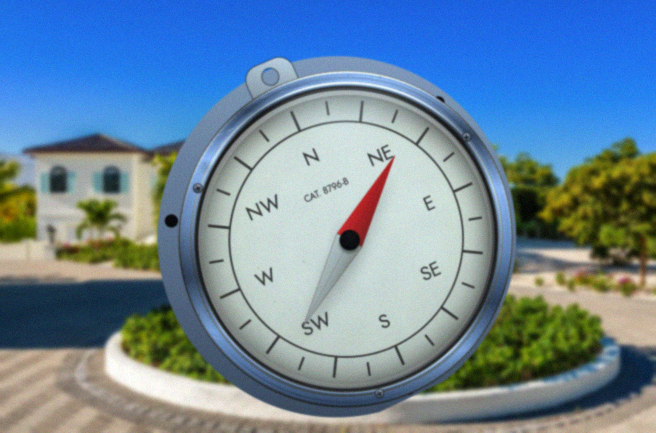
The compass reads {"value": 52.5, "unit": "°"}
